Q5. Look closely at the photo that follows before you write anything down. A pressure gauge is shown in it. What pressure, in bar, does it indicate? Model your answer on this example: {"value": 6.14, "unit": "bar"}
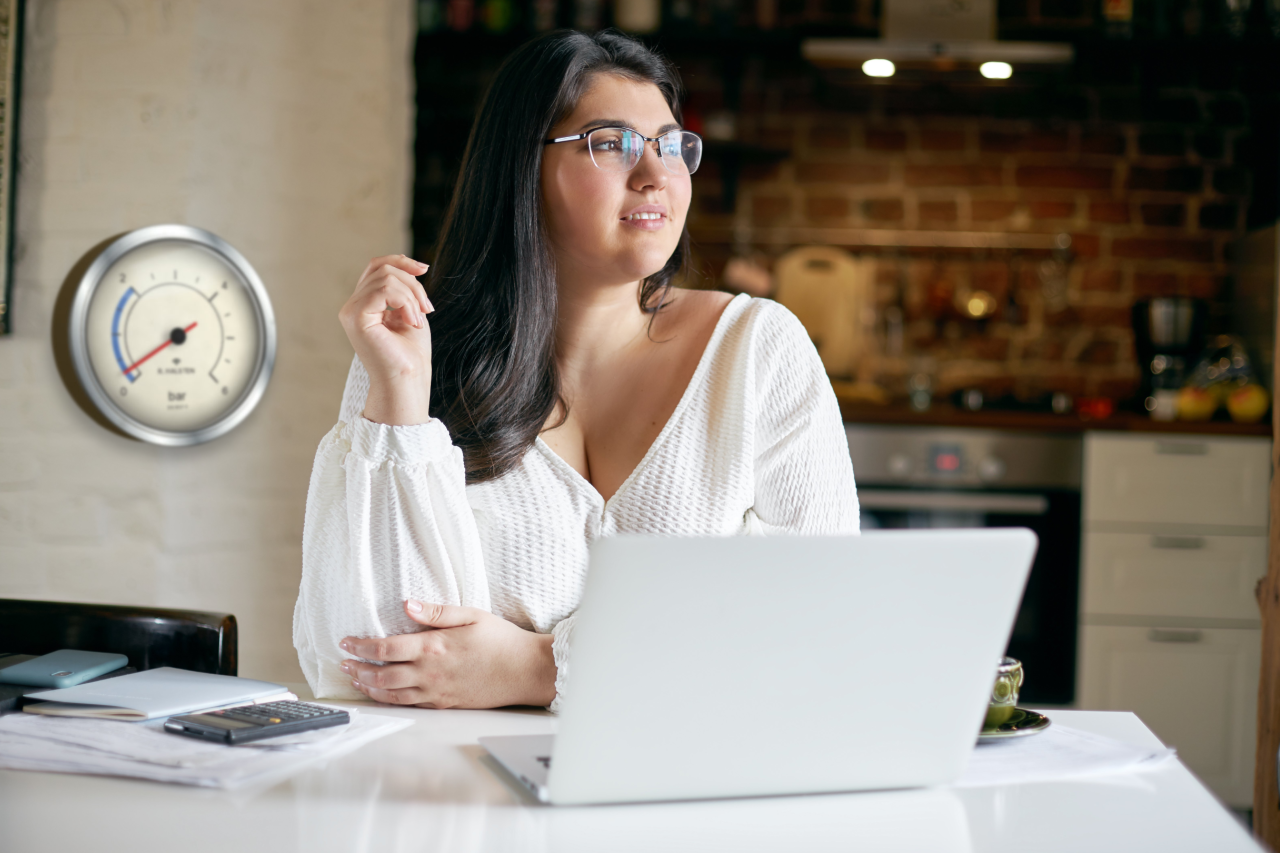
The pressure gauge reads {"value": 0.25, "unit": "bar"}
